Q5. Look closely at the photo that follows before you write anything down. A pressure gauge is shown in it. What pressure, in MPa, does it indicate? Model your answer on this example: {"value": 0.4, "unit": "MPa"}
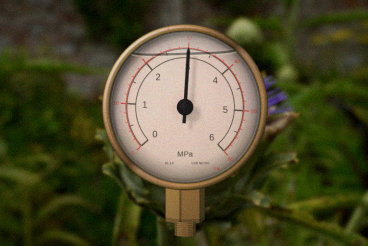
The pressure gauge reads {"value": 3, "unit": "MPa"}
